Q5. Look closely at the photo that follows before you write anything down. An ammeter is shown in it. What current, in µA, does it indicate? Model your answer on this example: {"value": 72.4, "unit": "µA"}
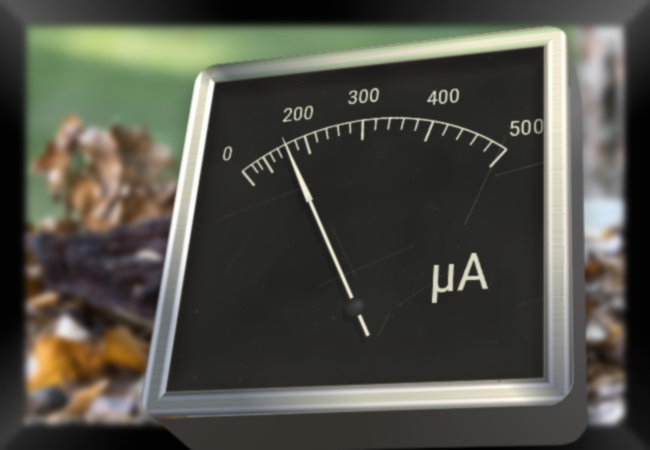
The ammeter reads {"value": 160, "unit": "µA"}
